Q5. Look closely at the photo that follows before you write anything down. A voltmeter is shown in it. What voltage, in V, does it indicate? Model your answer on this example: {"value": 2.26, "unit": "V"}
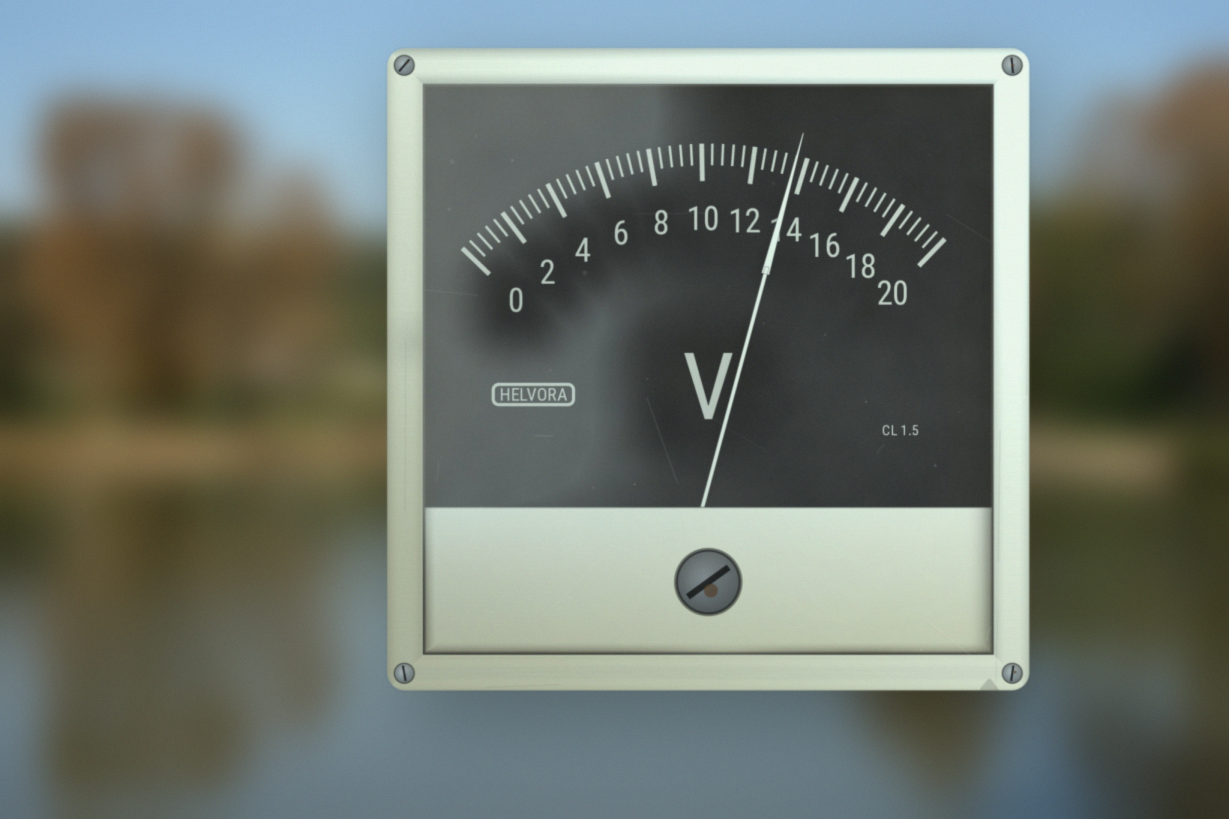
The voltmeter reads {"value": 13.6, "unit": "V"}
